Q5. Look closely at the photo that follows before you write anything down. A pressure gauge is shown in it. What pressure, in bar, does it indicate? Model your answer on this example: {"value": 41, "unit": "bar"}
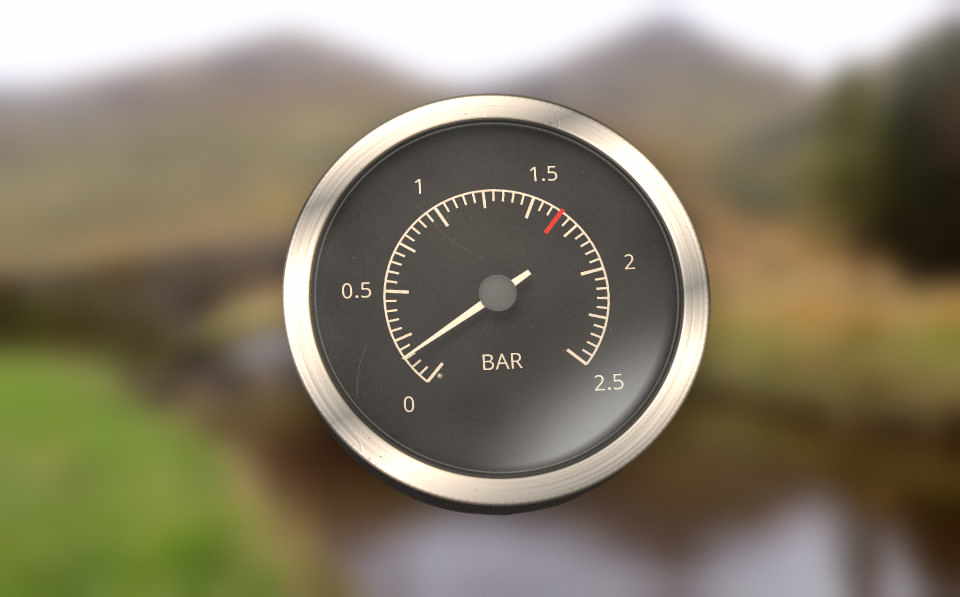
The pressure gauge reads {"value": 0.15, "unit": "bar"}
